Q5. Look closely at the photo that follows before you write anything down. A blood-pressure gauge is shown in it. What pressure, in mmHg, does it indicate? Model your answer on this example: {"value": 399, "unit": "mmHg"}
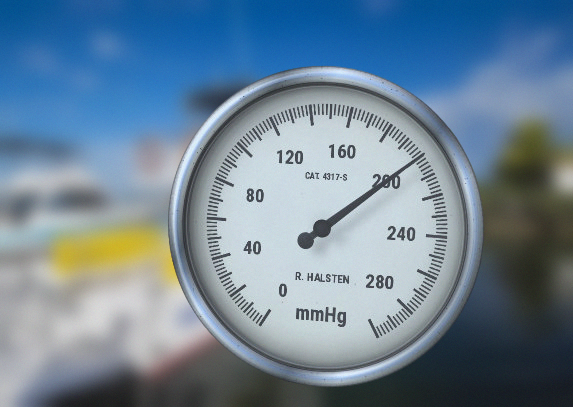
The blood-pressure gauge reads {"value": 200, "unit": "mmHg"}
